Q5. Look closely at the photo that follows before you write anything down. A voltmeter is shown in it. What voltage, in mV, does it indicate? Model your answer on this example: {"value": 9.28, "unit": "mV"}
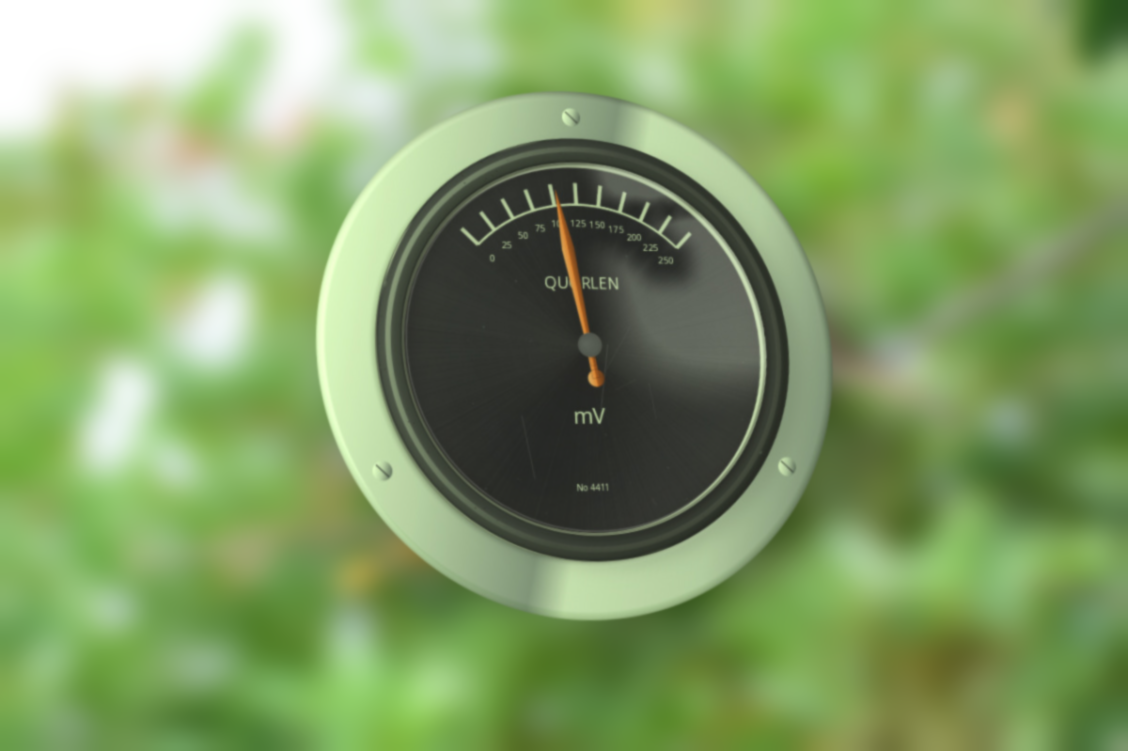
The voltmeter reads {"value": 100, "unit": "mV"}
